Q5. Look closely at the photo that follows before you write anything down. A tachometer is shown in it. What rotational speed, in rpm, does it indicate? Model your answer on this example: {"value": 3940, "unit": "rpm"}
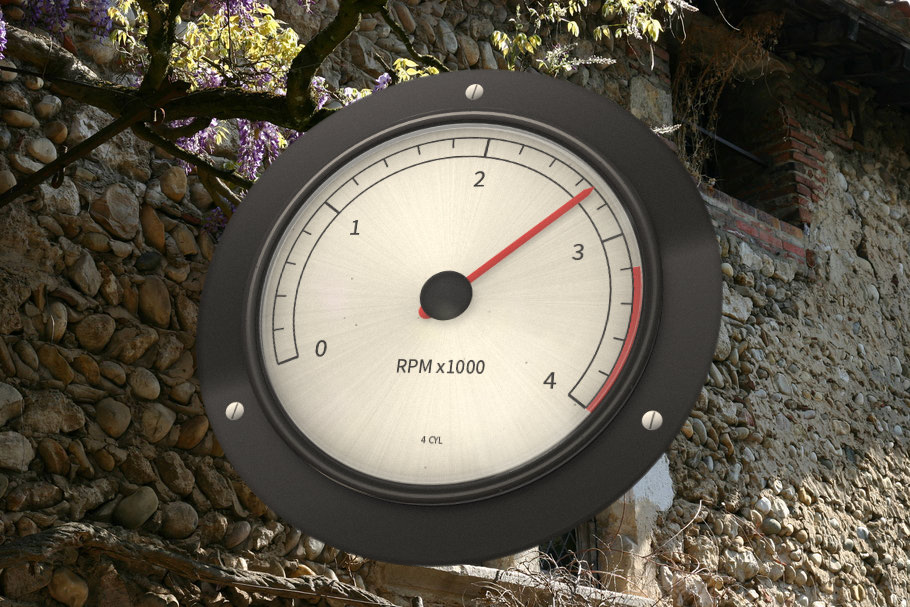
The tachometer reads {"value": 2700, "unit": "rpm"}
